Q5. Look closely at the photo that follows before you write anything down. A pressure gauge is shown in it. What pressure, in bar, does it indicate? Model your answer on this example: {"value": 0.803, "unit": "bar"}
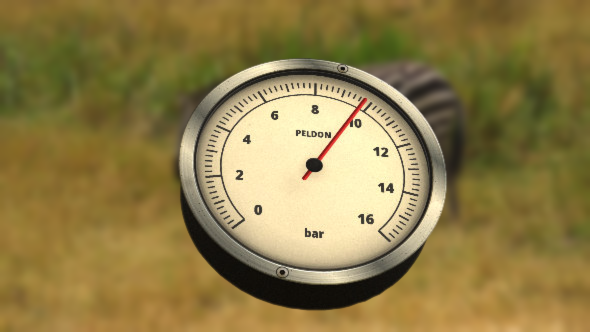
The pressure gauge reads {"value": 9.8, "unit": "bar"}
